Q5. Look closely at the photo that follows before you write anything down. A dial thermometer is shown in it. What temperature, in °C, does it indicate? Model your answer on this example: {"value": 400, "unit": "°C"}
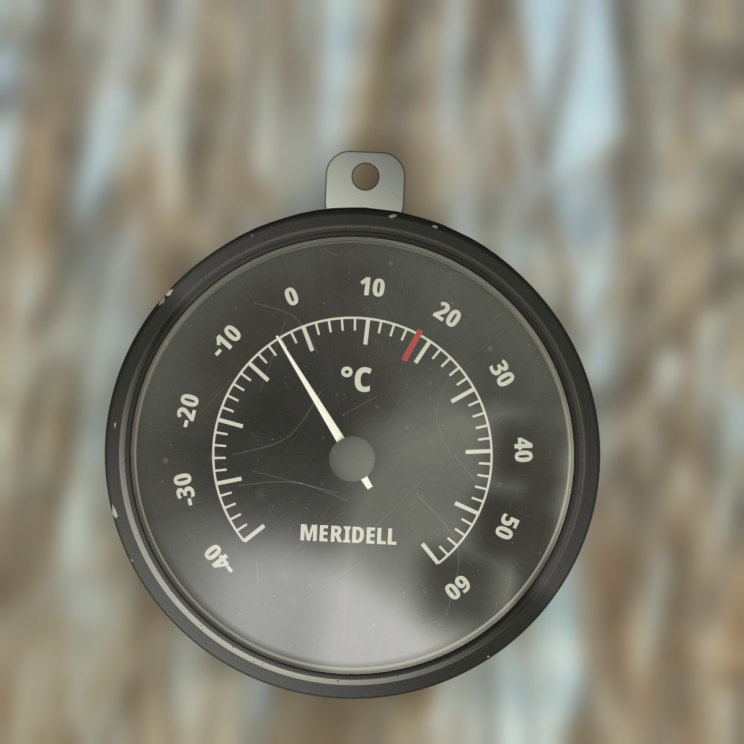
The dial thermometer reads {"value": -4, "unit": "°C"}
